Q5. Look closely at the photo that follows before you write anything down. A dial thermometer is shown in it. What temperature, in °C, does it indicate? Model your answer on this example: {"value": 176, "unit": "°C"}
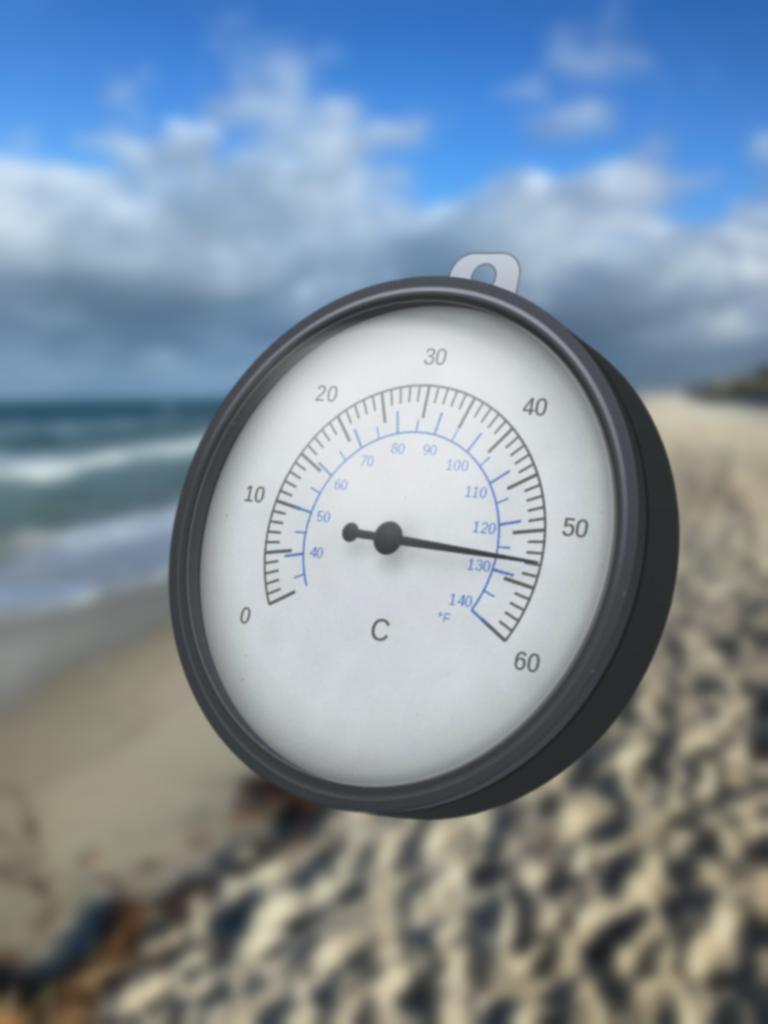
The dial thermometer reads {"value": 53, "unit": "°C"}
